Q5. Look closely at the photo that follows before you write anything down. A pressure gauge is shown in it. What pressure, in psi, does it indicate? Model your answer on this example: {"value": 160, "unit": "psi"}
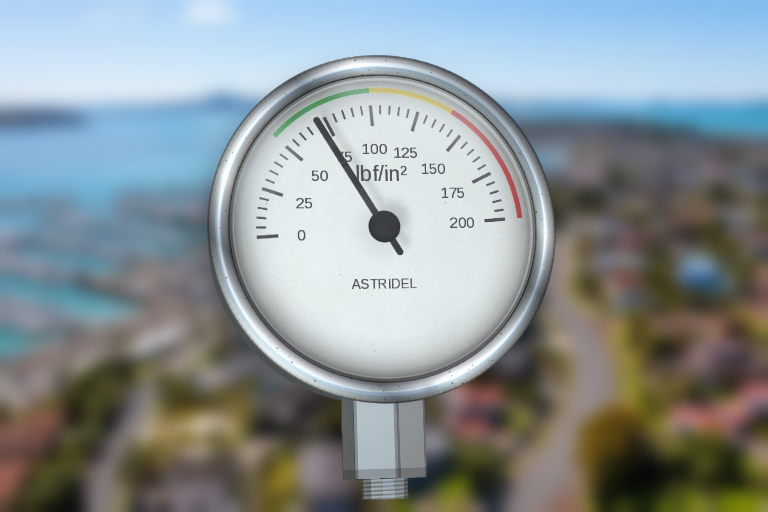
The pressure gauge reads {"value": 70, "unit": "psi"}
